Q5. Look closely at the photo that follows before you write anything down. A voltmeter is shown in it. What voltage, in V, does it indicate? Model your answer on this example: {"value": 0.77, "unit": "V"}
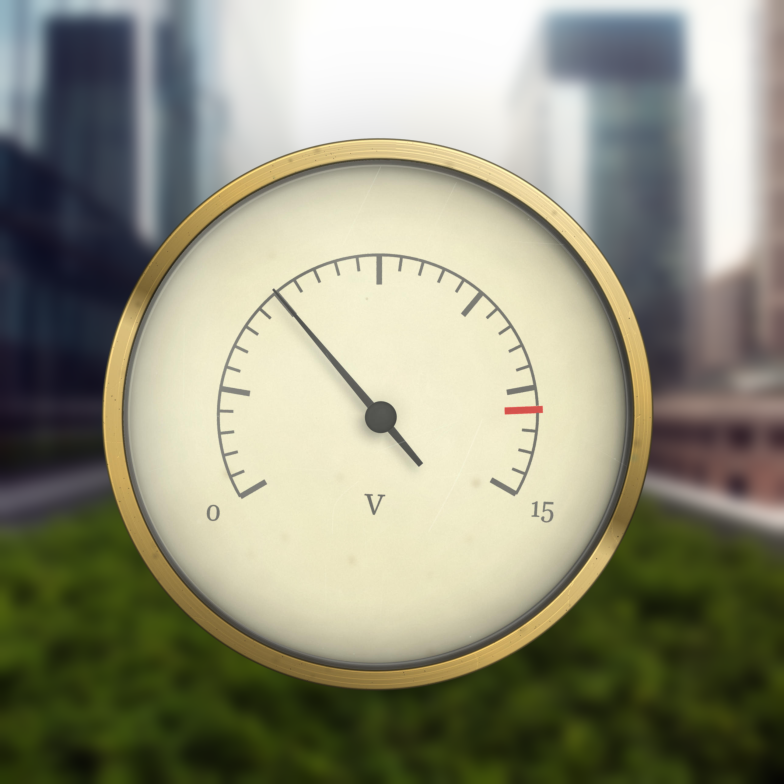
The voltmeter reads {"value": 5, "unit": "V"}
